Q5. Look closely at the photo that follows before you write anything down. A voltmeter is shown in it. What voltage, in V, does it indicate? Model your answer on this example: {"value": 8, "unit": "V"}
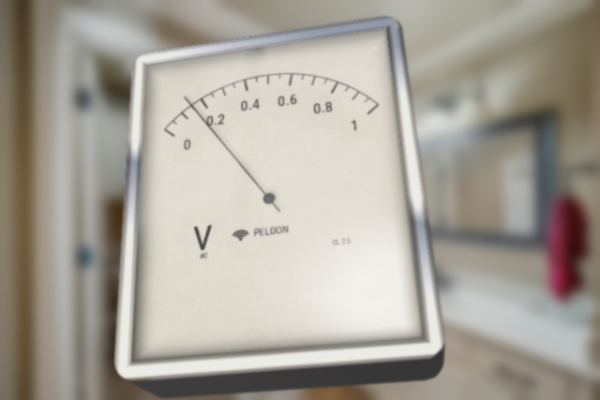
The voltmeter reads {"value": 0.15, "unit": "V"}
